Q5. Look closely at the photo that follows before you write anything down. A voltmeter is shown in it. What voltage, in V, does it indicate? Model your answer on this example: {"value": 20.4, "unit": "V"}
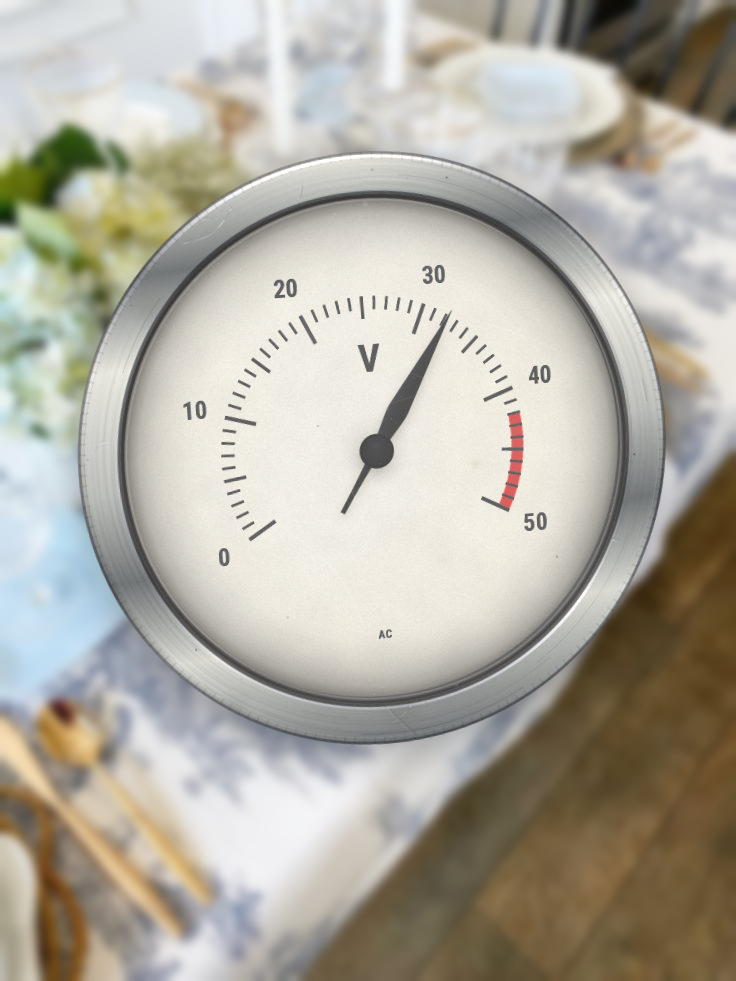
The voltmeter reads {"value": 32, "unit": "V"}
